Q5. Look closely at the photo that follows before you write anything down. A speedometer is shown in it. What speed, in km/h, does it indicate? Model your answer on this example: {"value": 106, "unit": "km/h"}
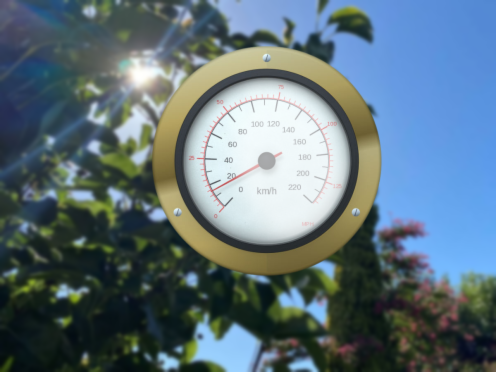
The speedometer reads {"value": 15, "unit": "km/h"}
